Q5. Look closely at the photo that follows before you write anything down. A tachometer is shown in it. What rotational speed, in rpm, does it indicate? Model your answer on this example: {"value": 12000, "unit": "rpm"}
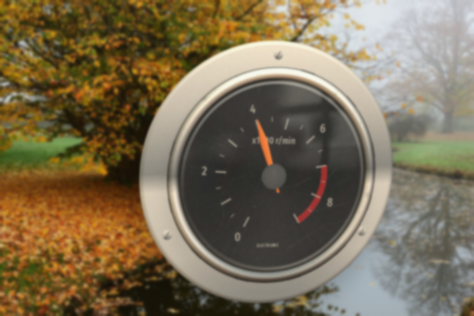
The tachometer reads {"value": 4000, "unit": "rpm"}
